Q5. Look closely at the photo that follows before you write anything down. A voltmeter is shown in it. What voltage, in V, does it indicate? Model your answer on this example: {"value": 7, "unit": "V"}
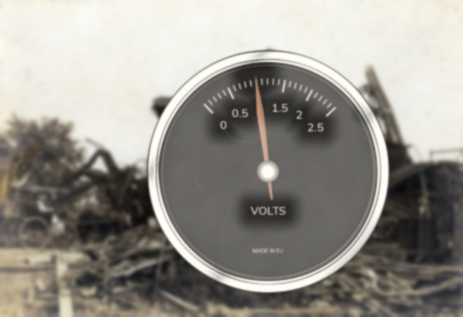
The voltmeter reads {"value": 1, "unit": "V"}
